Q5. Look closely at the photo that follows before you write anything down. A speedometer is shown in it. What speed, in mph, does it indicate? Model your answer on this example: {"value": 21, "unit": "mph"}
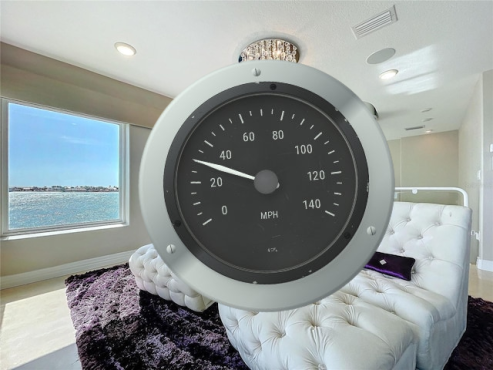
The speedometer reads {"value": 30, "unit": "mph"}
